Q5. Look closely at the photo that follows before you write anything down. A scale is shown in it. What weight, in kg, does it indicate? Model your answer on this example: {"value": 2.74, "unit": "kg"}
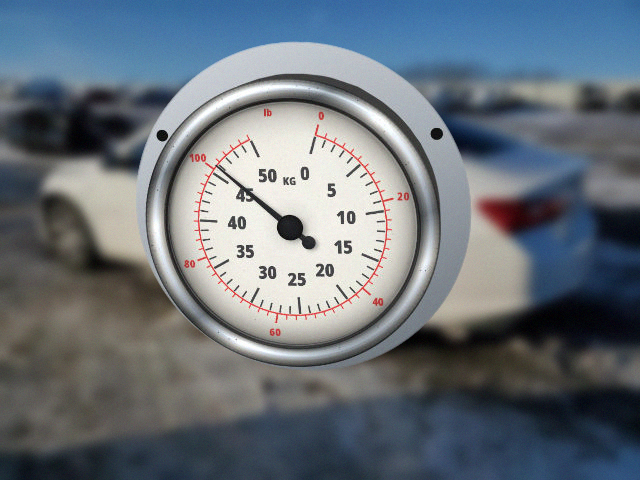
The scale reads {"value": 46, "unit": "kg"}
